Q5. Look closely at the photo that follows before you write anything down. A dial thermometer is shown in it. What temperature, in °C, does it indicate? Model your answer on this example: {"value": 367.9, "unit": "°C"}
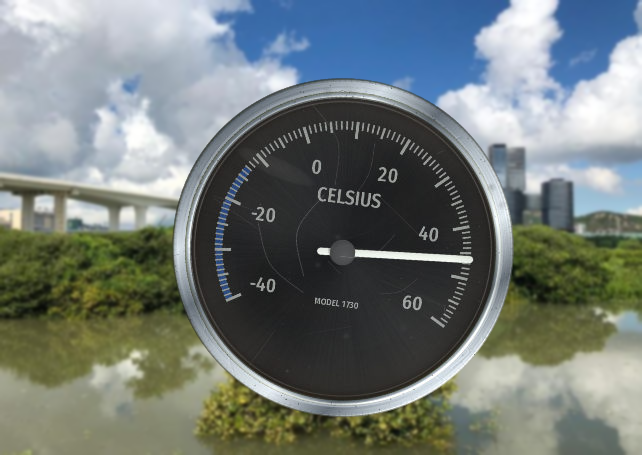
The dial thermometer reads {"value": 46, "unit": "°C"}
